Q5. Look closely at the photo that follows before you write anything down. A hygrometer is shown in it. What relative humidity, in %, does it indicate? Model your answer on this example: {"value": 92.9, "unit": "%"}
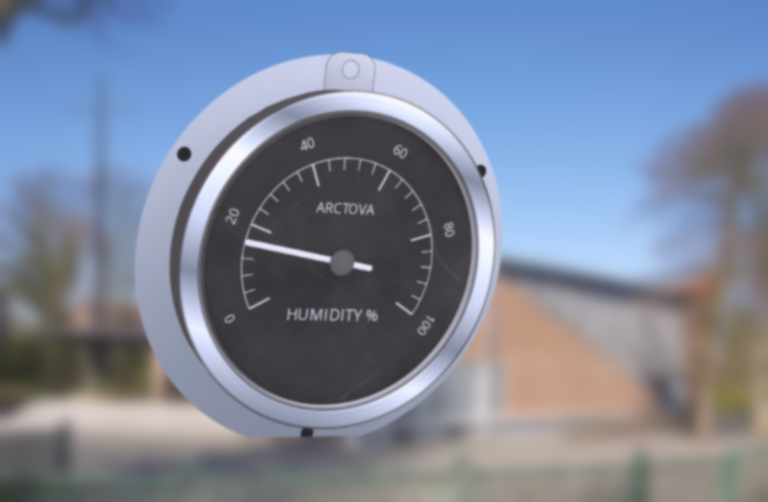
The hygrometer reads {"value": 16, "unit": "%"}
